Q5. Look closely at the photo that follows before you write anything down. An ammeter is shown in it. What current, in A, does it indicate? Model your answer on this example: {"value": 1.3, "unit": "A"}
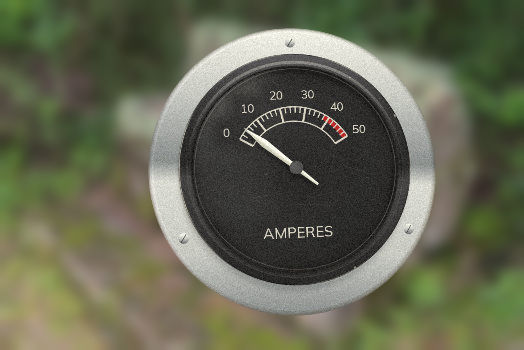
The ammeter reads {"value": 4, "unit": "A"}
